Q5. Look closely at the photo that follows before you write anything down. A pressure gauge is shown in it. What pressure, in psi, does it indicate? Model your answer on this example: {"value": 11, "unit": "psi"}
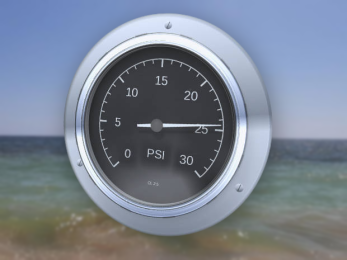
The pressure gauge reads {"value": 24.5, "unit": "psi"}
